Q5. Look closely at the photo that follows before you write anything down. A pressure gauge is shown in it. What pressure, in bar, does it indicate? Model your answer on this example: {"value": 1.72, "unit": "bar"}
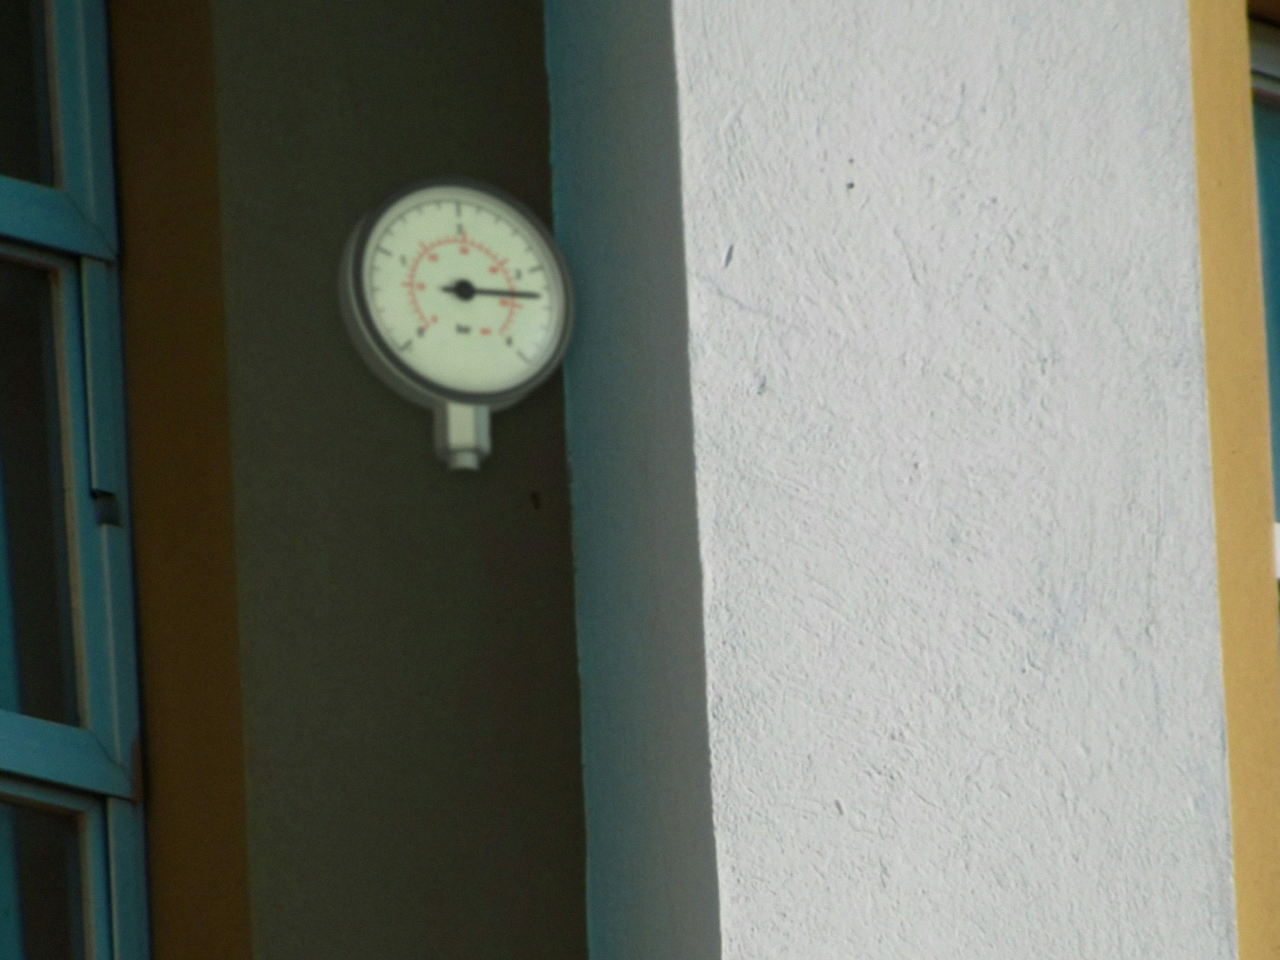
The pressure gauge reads {"value": 3.3, "unit": "bar"}
